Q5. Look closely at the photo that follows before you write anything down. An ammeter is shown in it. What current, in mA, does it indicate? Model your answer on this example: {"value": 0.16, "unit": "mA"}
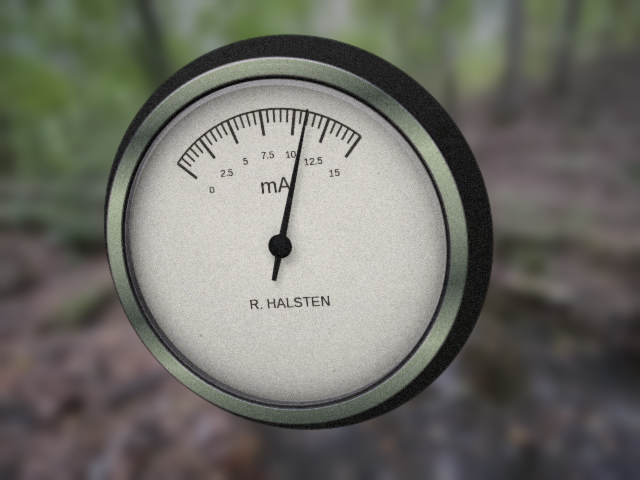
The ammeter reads {"value": 11, "unit": "mA"}
